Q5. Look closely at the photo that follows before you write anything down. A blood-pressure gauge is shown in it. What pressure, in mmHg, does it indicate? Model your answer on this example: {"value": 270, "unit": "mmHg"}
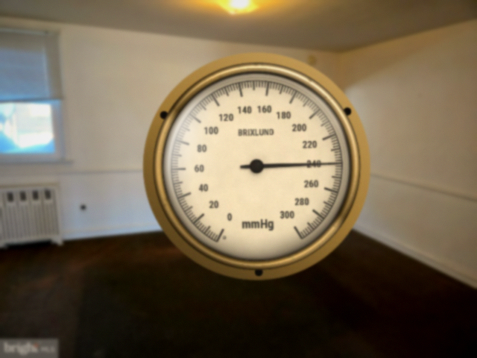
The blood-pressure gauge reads {"value": 240, "unit": "mmHg"}
